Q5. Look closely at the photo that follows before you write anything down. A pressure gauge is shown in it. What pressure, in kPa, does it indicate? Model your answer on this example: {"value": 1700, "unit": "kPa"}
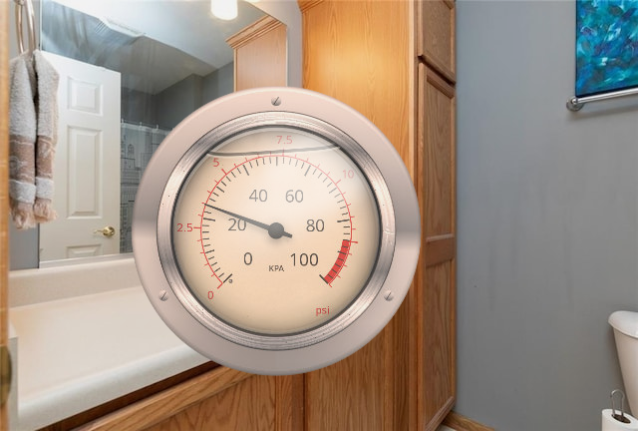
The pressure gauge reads {"value": 24, "unit": "kPa"}
